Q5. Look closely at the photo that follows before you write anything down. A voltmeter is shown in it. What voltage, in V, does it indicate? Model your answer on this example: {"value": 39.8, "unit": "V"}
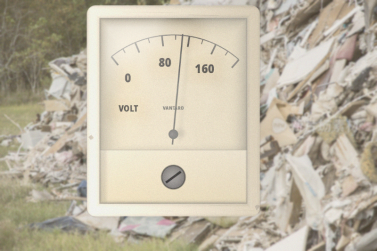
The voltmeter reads {"value": 110, "unit": "V"}
